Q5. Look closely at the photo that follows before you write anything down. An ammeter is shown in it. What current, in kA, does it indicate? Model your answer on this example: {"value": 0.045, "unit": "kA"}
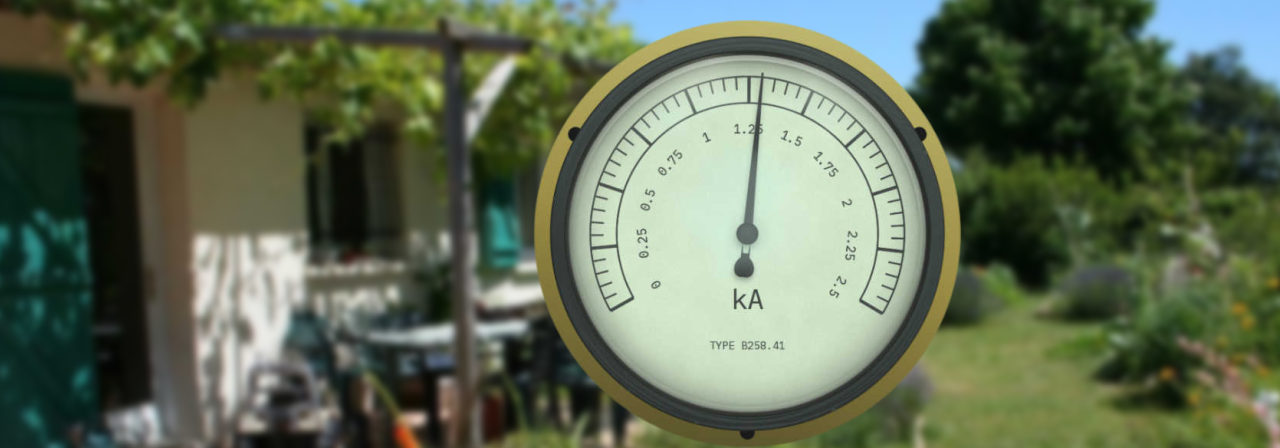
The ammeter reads {"value": 1.3, "unit": "kA"}
